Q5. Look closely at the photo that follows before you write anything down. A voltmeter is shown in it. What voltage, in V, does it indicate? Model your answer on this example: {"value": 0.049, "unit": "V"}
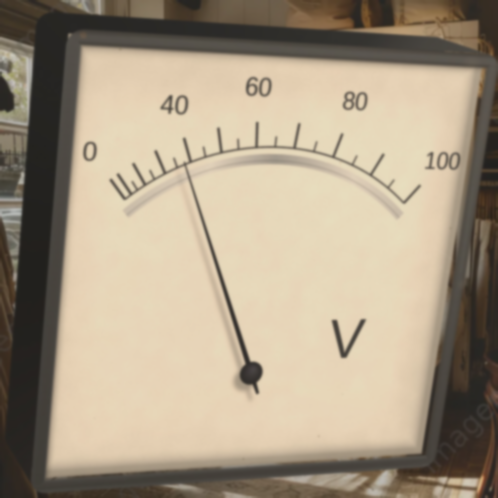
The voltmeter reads {"value": 37.5, "unit": "V"}
